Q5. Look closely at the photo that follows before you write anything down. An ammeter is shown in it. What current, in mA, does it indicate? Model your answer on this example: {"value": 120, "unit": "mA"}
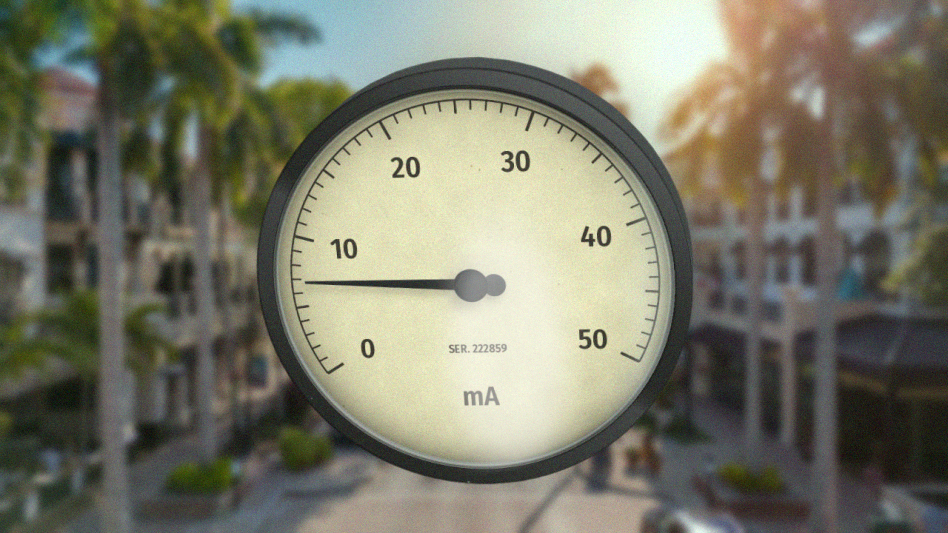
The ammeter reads {"value": 7, "unit": "mA"}
